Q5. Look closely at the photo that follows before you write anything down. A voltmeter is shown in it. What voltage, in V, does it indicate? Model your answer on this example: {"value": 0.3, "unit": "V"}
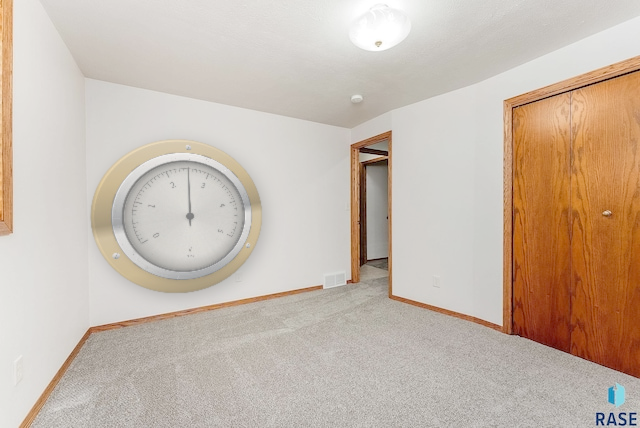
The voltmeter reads {"value": 2.5, "unit": "V"}
